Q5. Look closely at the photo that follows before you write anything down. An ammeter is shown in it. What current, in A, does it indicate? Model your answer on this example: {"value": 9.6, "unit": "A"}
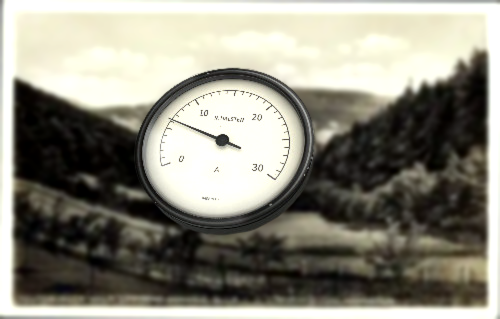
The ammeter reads {"value": 6, "unit": "A"}
